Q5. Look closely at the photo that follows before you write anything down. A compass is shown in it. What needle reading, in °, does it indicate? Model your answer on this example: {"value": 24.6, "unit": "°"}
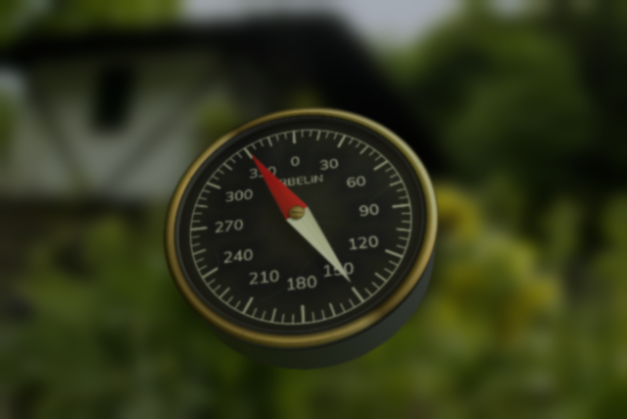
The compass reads {"value": 330, "unit": "°"}
